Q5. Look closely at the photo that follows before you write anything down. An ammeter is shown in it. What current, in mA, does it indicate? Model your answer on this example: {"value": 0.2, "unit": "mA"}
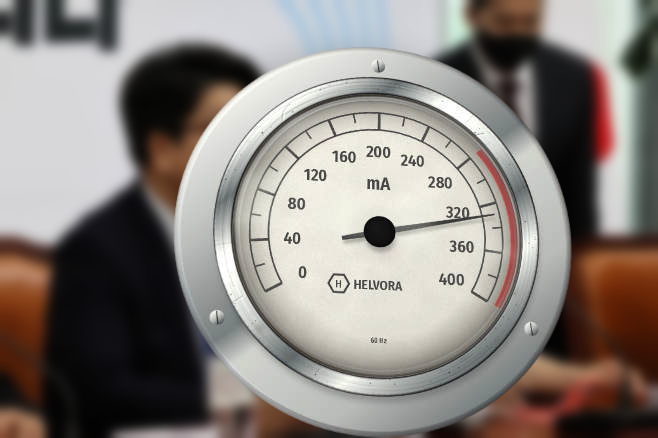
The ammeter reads {"value": 330, "unit": "mA"}
